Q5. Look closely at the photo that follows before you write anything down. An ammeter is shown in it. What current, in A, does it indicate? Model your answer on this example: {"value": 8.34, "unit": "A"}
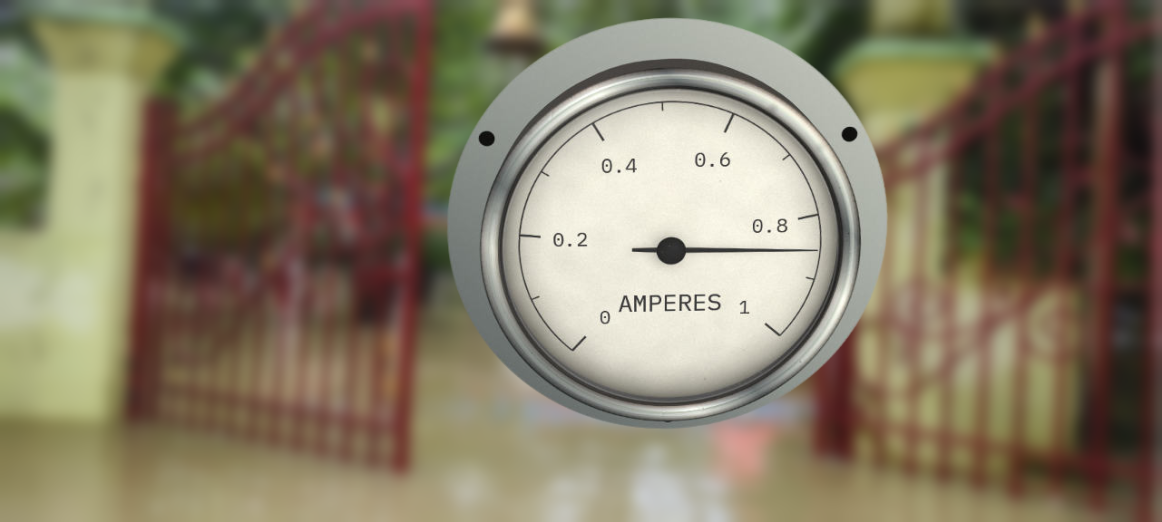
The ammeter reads {"value": 0.85, "unit": "A"}
